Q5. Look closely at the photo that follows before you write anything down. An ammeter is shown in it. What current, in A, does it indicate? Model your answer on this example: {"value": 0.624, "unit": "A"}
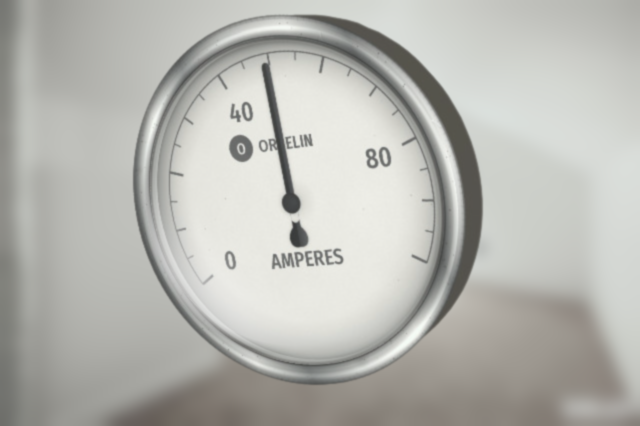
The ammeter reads {"value": 50, "unit": "A"}
